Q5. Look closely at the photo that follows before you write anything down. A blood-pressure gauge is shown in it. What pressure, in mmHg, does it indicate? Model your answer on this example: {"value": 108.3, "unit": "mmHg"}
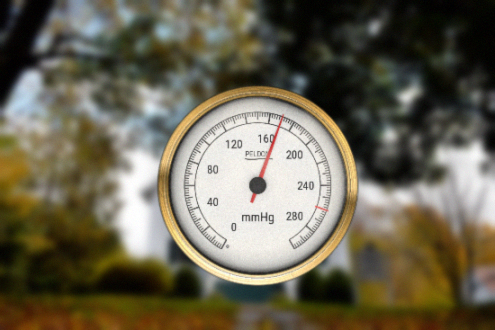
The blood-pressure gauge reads {"value": 170, "unit": "mmHg"}
